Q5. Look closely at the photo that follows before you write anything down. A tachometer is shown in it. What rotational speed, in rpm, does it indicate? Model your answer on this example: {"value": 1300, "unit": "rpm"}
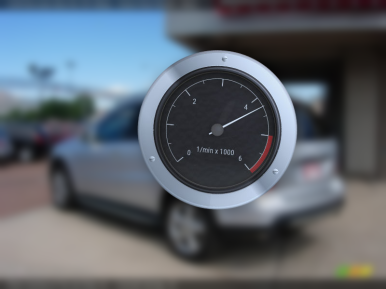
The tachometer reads {"value": 4250, "unit": "rpm"}
